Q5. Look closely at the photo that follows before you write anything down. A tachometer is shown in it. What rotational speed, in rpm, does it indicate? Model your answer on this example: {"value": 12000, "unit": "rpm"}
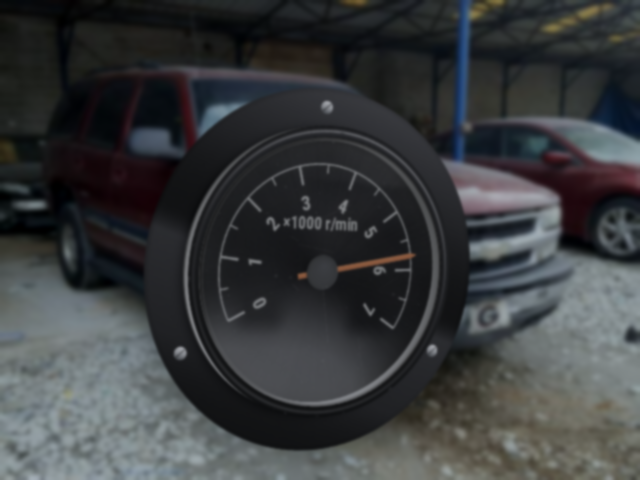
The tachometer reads {"value": 5750, "unit": "rpm"}
